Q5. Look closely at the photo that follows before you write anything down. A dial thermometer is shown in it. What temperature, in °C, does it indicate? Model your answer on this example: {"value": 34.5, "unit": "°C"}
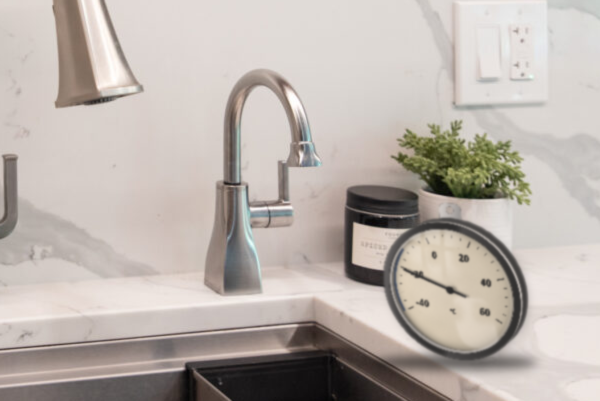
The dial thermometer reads {"value": -20, "unit": "°C"}
